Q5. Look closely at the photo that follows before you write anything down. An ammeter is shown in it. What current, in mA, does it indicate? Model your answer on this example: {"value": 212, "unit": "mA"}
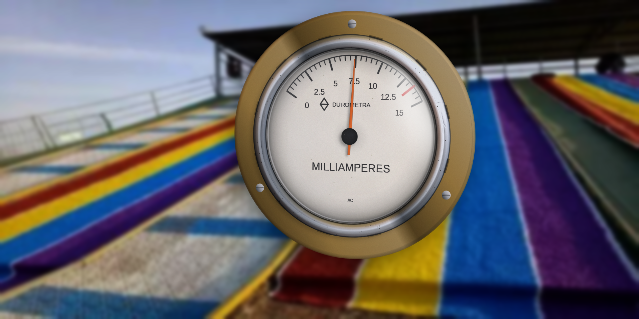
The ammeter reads {"value": 7.5, "unit": "mA"}
